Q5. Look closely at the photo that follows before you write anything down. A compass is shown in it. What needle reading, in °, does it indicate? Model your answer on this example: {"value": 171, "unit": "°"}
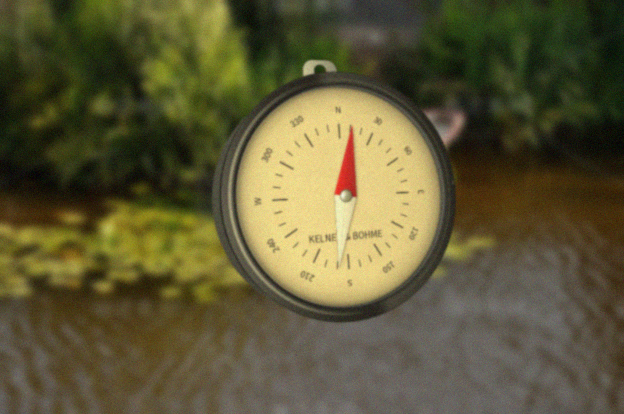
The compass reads {"value": 10, "unit": "°"}
